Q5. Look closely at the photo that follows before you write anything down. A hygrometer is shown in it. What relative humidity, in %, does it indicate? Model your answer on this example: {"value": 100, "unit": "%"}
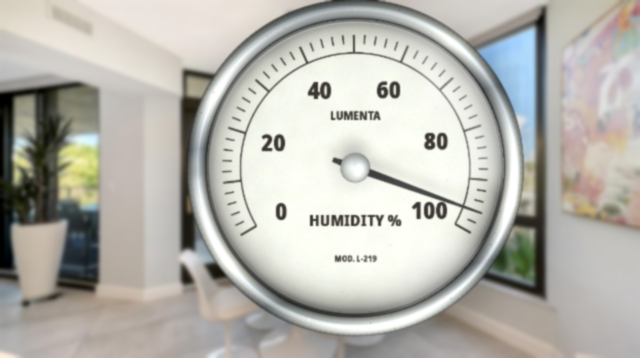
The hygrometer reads {"value": 96, "unit": "%"}
